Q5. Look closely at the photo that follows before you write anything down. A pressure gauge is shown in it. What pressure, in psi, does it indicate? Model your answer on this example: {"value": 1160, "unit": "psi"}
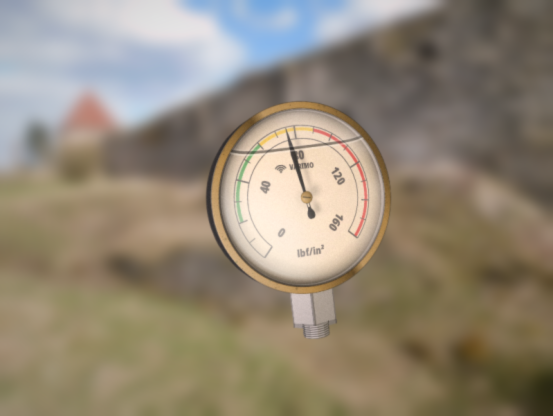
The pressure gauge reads {"value": 75, "unit": "psi"}
